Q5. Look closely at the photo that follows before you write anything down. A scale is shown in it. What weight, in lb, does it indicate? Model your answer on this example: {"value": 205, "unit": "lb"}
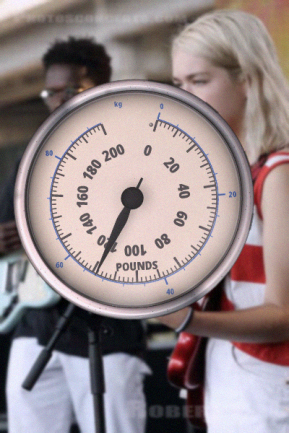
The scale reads {"value": 118, "unit": "lb"}
